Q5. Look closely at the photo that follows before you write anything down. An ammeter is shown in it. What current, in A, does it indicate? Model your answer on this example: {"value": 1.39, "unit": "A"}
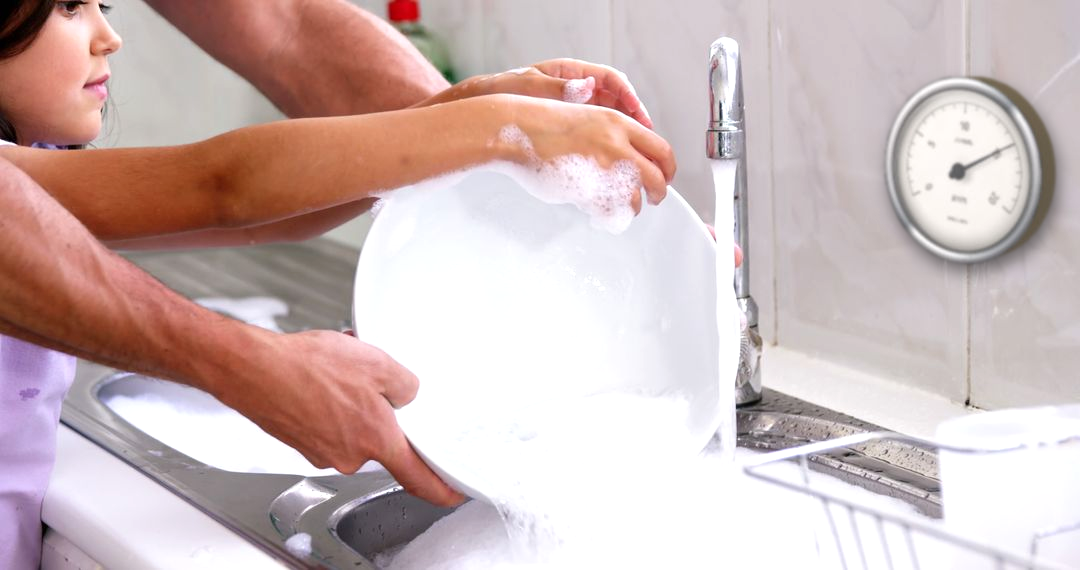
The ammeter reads {"value": 15, "unit": "A"}
